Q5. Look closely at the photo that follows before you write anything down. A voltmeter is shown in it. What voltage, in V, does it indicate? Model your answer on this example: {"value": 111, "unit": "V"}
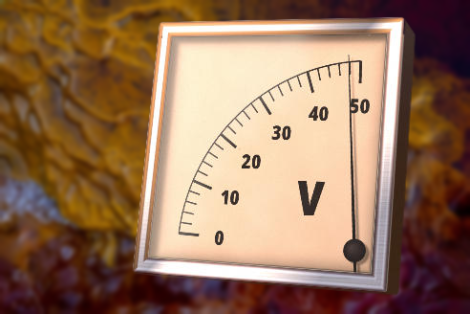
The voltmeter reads {"value": 48, "unit": "V"}
